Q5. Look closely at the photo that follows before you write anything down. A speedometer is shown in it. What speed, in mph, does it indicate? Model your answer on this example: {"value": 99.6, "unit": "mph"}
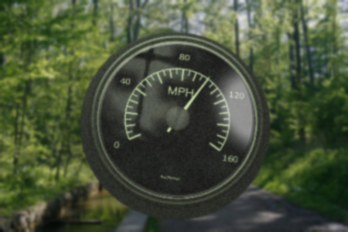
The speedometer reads {"value": 100, "unit": "mph"}
